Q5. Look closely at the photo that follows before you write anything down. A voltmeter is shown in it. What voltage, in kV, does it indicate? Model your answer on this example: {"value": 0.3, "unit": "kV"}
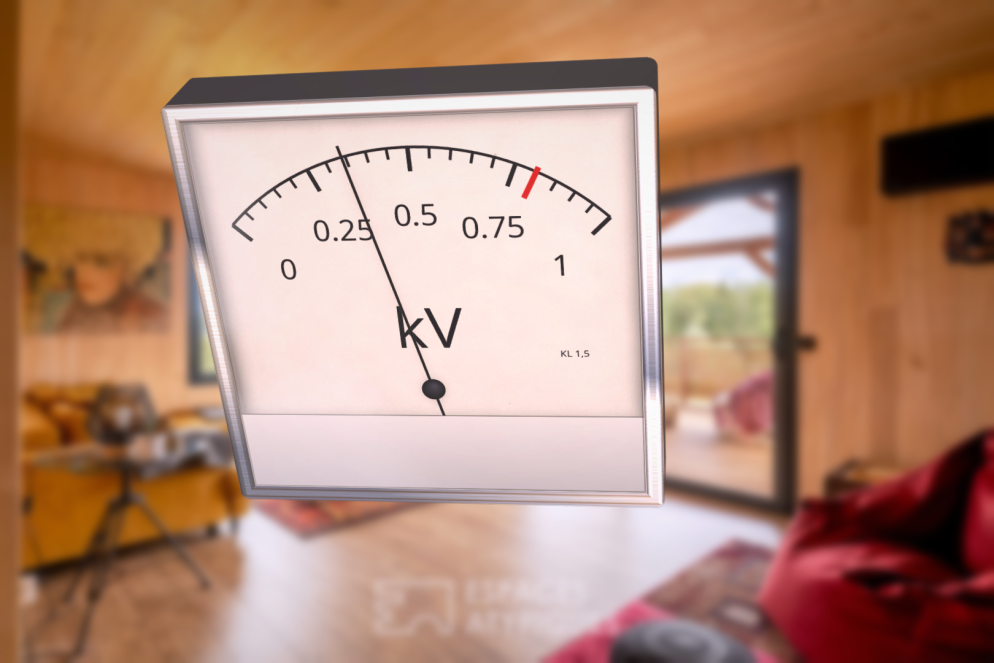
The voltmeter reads {"value": 0.35, "unit": "kV"}
